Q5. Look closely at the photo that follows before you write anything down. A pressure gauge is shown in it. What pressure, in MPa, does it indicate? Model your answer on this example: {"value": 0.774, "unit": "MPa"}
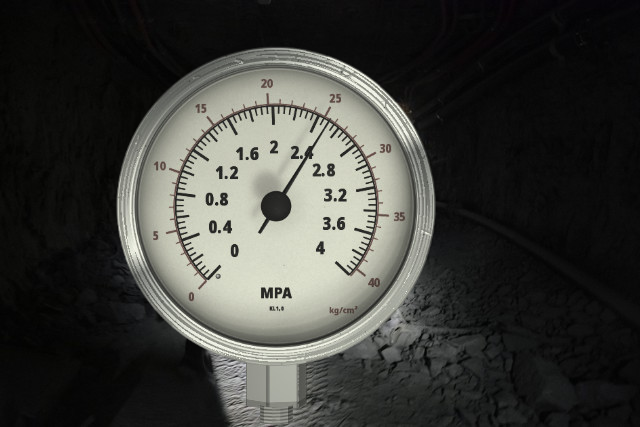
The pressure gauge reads {"value": 2.5, "unit": "MPa"}
